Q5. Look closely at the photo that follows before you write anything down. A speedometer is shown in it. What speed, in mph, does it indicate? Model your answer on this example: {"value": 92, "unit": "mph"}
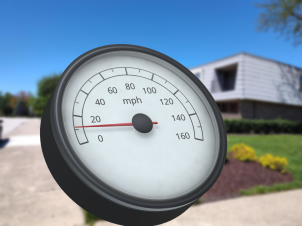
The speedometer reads {"value": 10, "unit": "mph"}
